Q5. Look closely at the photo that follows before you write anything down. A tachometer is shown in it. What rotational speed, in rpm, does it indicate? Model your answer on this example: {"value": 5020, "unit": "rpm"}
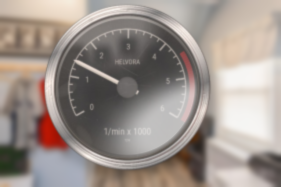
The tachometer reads {"value": 1400, "unit": "rpm"}
